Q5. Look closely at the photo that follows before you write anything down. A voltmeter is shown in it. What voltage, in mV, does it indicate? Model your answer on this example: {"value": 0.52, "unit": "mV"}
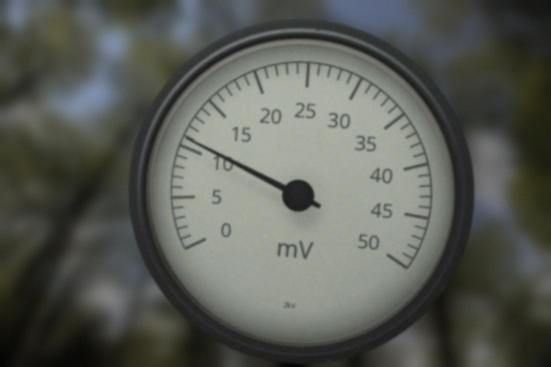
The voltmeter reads {"value": 11, "unit": "mV"}
